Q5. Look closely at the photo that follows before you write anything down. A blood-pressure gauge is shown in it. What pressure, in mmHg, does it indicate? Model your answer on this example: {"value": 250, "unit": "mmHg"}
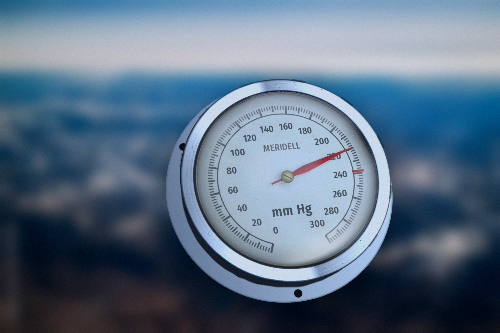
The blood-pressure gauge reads {"value": 220, "unit": "mmHg"}
